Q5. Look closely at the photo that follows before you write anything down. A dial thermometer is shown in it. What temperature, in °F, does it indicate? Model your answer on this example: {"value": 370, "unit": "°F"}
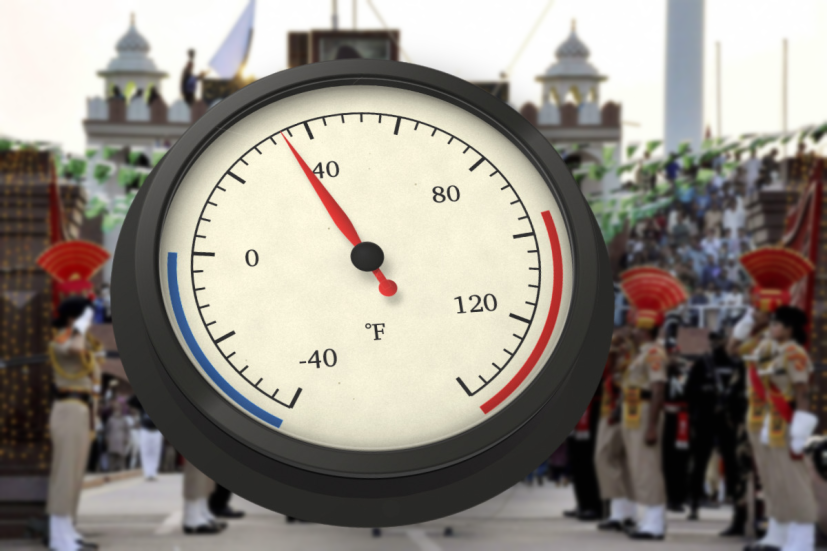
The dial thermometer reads {"value": 34, "unit": "°F"}
